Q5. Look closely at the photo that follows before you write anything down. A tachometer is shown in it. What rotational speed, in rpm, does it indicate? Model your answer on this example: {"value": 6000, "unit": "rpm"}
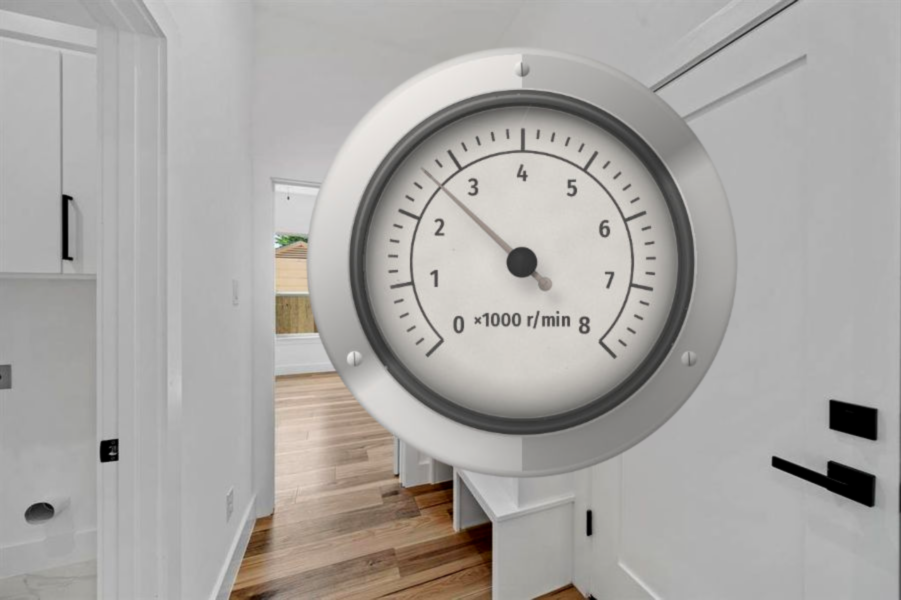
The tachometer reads {"value": 2600, "unit": "rpm"}
